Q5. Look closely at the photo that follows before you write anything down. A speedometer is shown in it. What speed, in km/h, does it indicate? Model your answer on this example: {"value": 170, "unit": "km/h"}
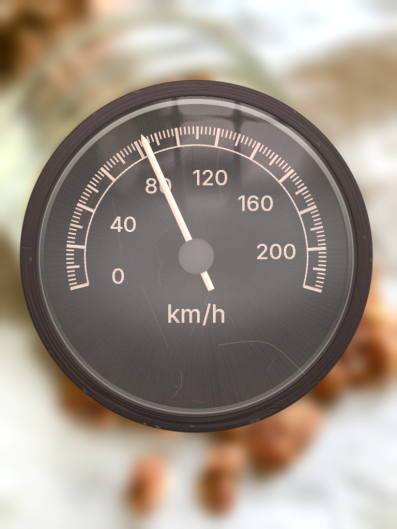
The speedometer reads {"value": 84, "unit": "km/h"}
